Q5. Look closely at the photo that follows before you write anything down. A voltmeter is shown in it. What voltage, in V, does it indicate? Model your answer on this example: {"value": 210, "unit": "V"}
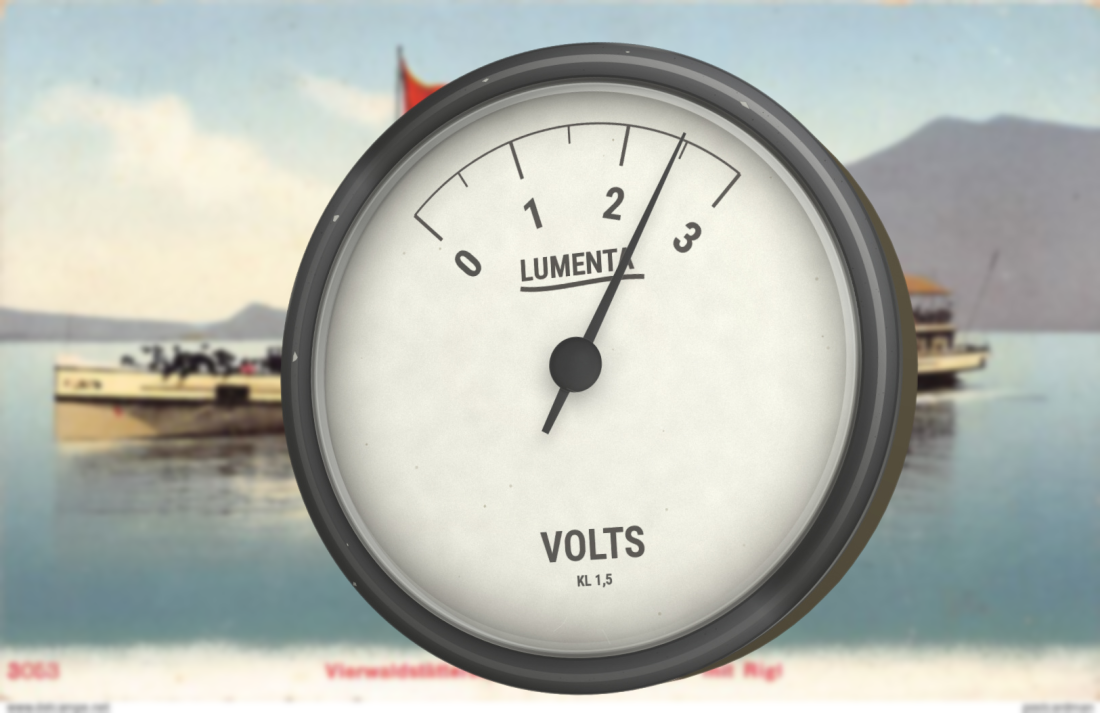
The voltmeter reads {"value": 2.5, "unit": "V"}
